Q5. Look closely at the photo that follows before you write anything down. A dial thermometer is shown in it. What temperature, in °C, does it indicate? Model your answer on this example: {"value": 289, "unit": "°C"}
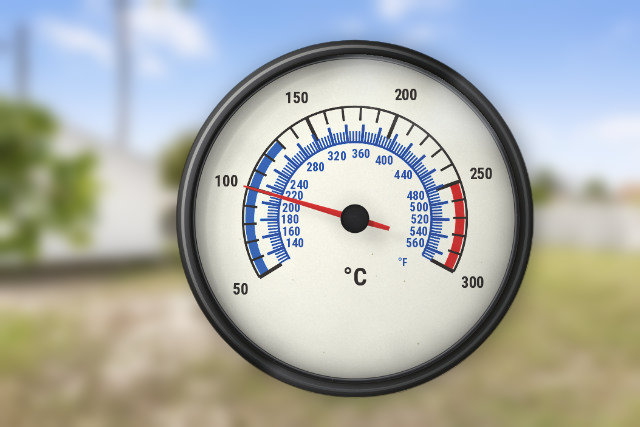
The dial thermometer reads {"value": 100, "unit": "°C"}
